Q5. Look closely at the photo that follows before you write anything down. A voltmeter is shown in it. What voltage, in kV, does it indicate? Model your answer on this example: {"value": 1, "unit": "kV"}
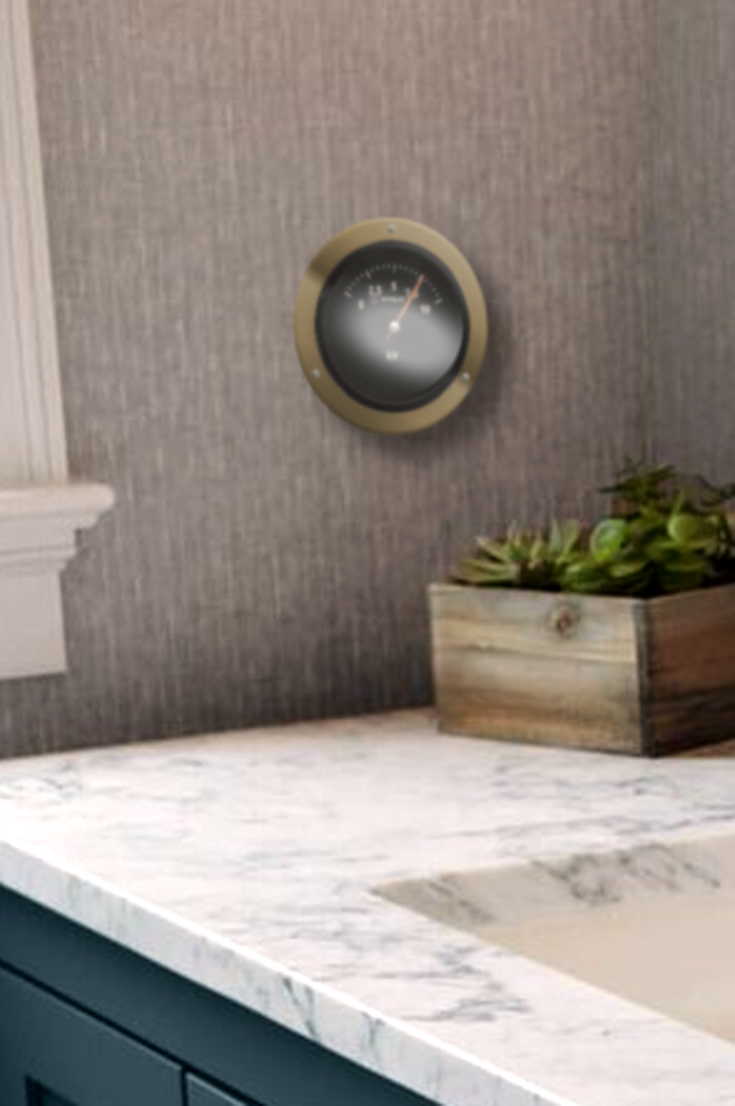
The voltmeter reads {"value": 7.5, "unit": "kV"}
